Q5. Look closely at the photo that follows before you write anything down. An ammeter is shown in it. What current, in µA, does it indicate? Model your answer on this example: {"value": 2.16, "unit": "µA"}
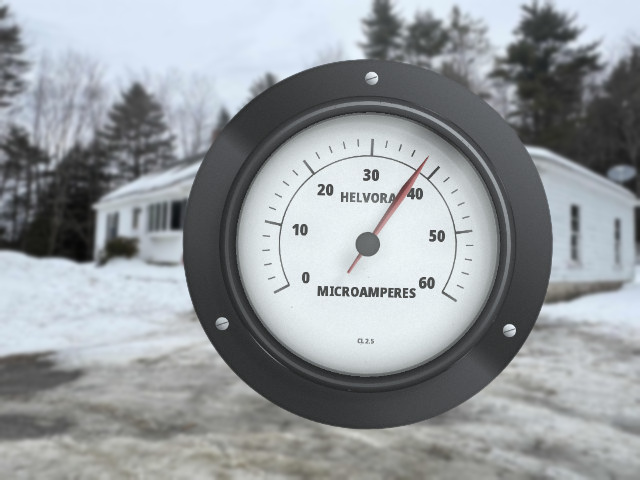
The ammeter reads {"value": 38, "unit": "µA"}
